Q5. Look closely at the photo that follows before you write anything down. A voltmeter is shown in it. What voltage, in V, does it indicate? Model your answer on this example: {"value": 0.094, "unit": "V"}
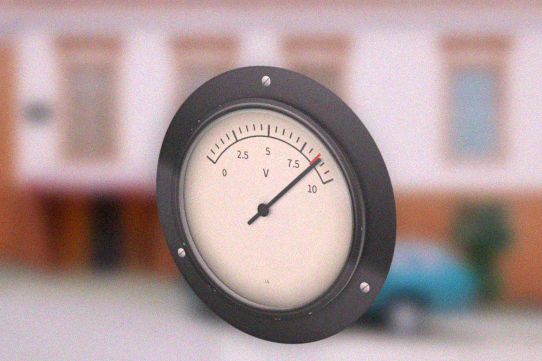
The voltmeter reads {"value": 8.75, "unit": "V"}
